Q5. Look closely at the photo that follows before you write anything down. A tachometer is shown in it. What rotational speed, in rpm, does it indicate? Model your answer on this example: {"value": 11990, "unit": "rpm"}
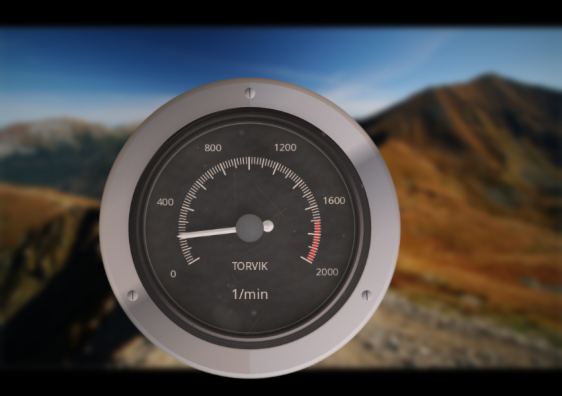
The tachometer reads {"value": 200, "unit": "rpm"}
